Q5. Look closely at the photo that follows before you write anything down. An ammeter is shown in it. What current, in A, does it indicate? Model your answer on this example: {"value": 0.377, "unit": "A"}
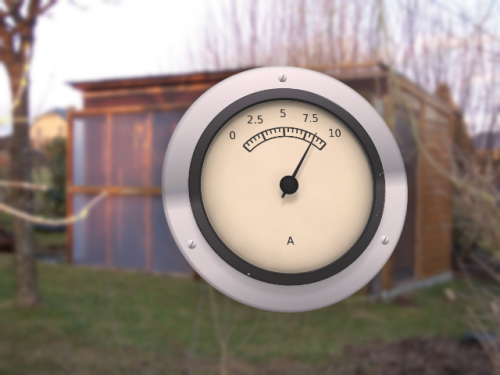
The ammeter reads {"value": 8.5, "unit": "A"}
